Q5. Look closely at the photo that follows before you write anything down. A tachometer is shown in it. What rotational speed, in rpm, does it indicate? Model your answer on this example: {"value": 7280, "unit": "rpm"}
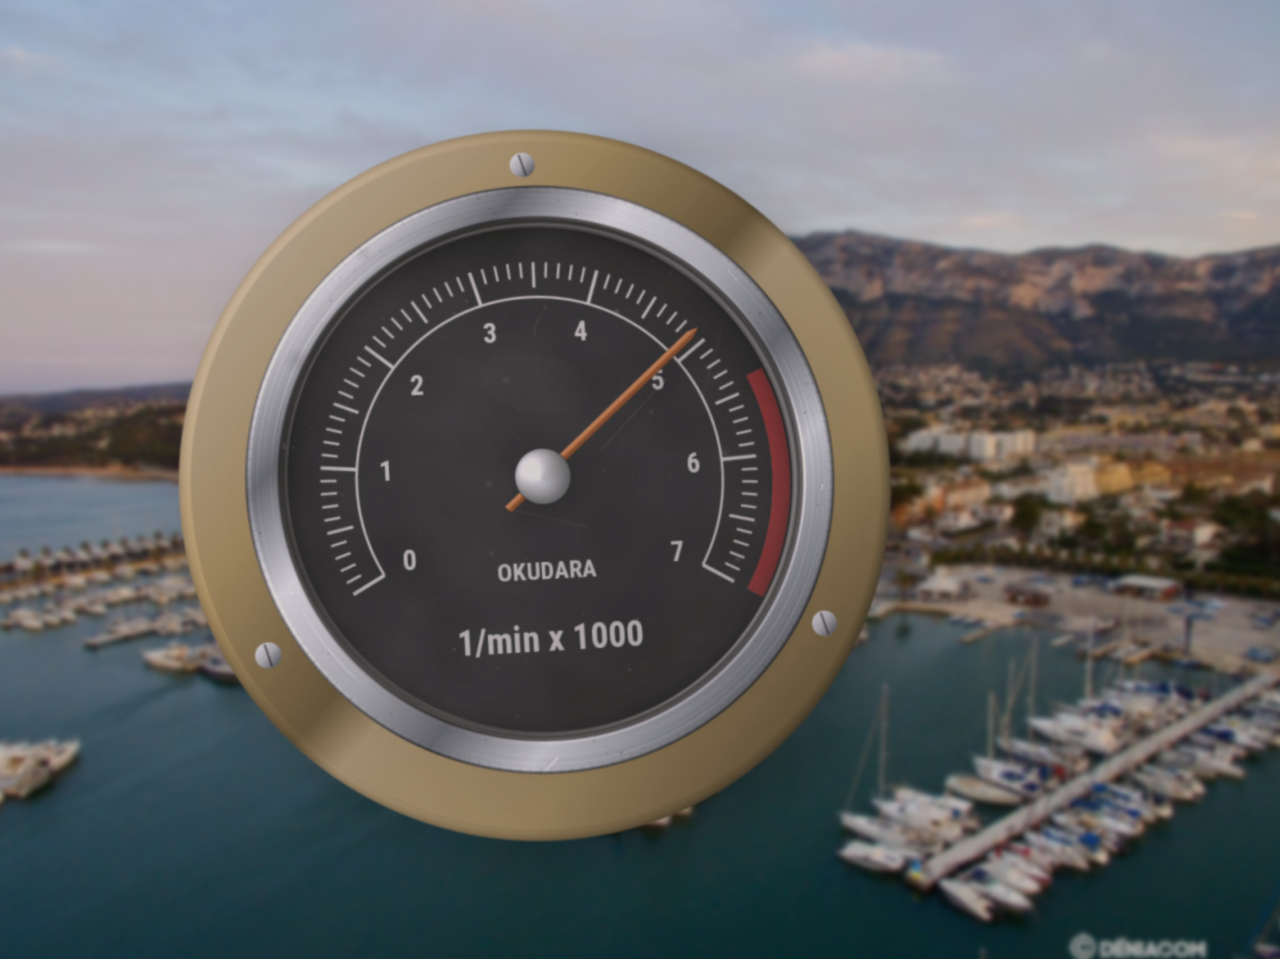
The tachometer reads {"value": 4900, "unit": "rpm"}
